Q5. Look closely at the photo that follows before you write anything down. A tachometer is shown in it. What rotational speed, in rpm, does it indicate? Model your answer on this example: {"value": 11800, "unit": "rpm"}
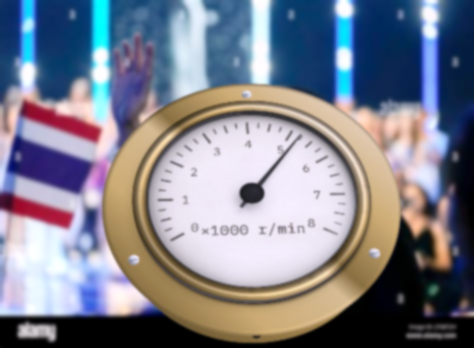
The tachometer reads {"value": 5250, "unit": "rpm"}
